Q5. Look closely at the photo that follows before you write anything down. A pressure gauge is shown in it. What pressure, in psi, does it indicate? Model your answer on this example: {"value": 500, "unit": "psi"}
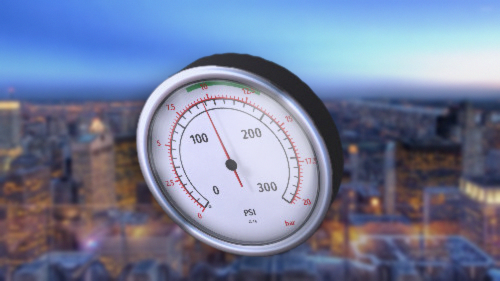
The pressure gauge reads {"value": 140, "unit": "psi"}
